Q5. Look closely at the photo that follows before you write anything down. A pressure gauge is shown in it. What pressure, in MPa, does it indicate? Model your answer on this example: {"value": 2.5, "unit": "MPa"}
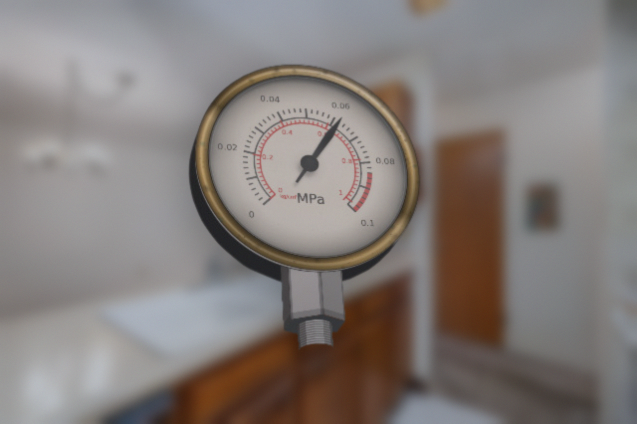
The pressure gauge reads {"value": 0.062, "unit": "MPa"}
